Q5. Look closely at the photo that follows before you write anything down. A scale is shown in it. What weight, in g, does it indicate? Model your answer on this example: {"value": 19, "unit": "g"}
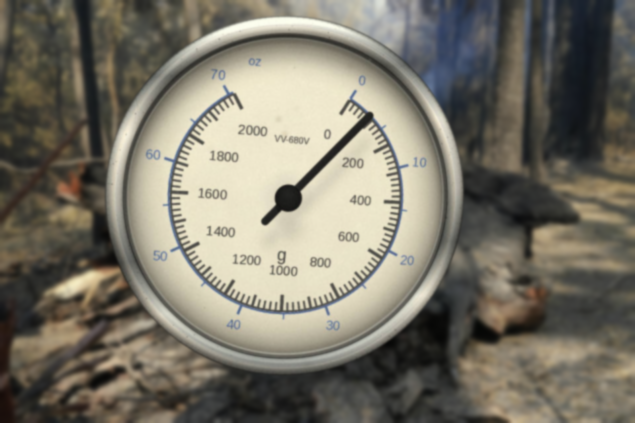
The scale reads {"value": 80, "unit": "g"}
